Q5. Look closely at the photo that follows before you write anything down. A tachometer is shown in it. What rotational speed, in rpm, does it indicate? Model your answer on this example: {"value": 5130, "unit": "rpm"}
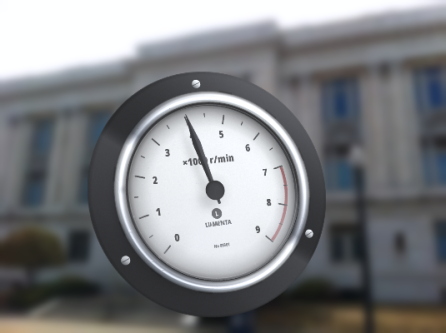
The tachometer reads {"value": 4000, "unit": "rpm"}
